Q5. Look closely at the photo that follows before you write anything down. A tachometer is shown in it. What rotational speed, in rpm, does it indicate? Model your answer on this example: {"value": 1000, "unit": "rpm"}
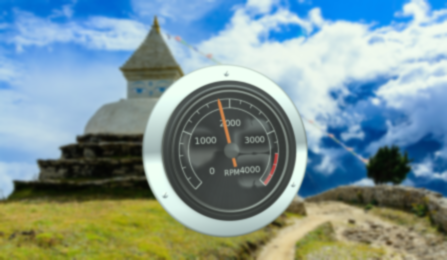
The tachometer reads {"value": 1800, "unit": "rpm"}
